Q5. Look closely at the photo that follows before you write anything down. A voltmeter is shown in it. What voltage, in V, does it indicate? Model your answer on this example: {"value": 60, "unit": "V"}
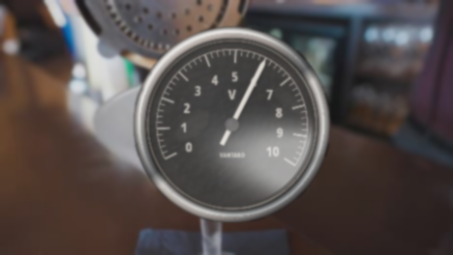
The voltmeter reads {"value": 6, "unit": "V"}
